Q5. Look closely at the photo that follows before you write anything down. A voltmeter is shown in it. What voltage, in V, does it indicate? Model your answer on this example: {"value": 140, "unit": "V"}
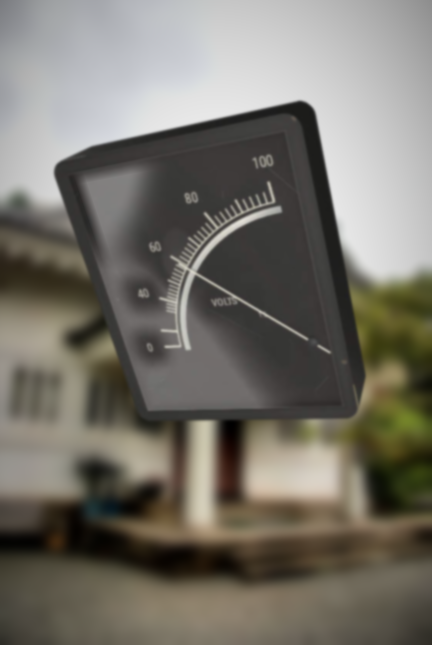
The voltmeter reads {"value": 60, "unit": "V"}
